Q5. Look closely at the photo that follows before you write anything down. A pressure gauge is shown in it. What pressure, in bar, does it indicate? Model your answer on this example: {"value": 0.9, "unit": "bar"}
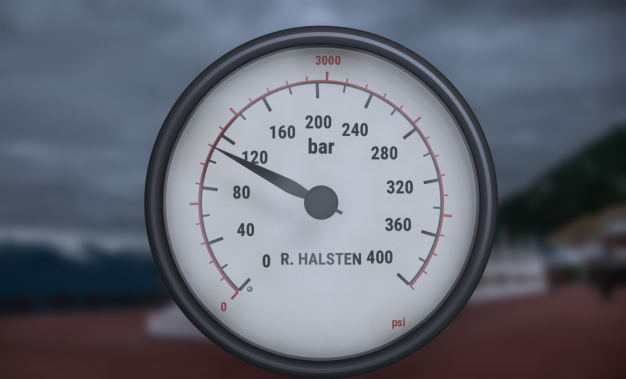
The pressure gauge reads {"value": 110, "unit": "bar"}
